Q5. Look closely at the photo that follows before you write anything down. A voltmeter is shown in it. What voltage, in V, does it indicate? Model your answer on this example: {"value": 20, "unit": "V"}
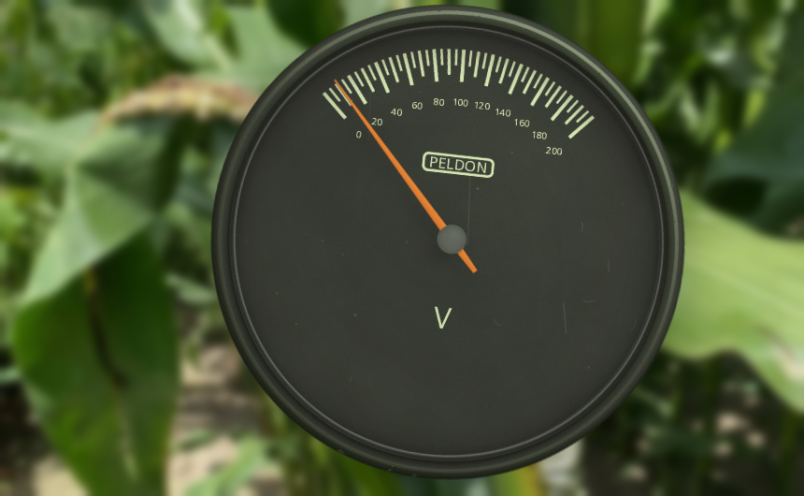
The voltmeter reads {"value": 10, "unit": "V"}
